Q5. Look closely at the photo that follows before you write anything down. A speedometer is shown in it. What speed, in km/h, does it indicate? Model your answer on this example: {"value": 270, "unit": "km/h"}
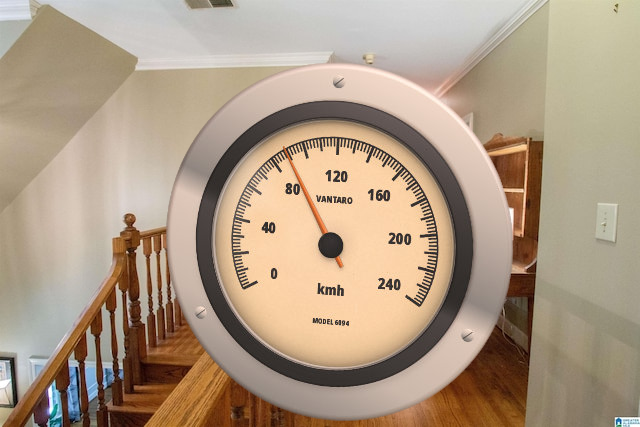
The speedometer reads {"value": 90, "unit": "km/h"}
